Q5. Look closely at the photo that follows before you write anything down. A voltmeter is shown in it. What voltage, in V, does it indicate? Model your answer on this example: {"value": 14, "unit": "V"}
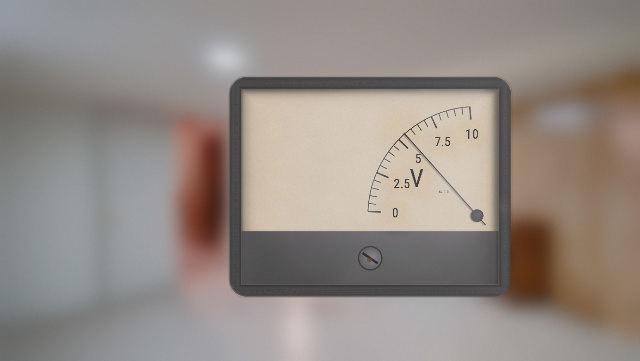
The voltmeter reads {"value": 5.5, "unit": "V"}
